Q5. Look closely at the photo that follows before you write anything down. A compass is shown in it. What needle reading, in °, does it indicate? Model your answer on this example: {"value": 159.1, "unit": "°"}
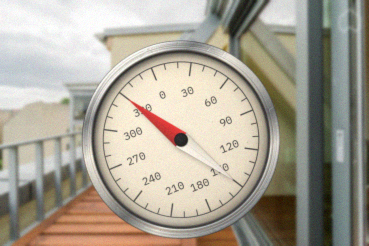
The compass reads {"value": 330, "unit": "°"}
